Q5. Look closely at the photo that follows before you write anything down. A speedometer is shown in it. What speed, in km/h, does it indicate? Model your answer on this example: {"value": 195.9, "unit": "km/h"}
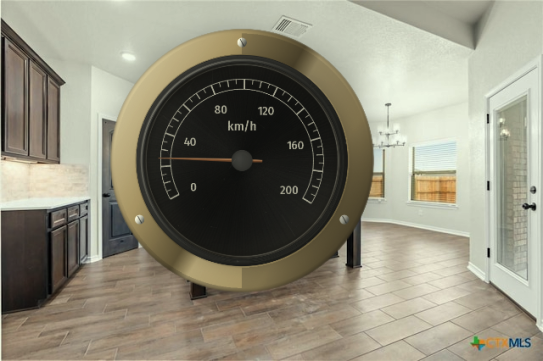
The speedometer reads {"value": 25, "unit": "km/h"}
